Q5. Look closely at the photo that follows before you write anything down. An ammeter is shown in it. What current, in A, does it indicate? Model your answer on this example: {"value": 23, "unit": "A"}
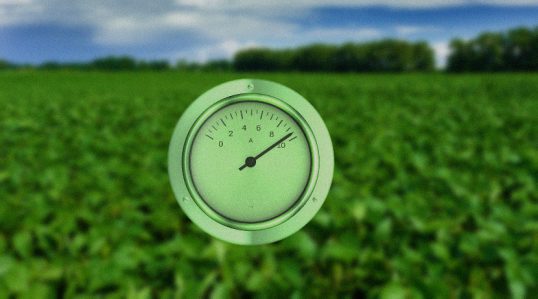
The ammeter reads {"value": 9.5, "unit": "A"}
